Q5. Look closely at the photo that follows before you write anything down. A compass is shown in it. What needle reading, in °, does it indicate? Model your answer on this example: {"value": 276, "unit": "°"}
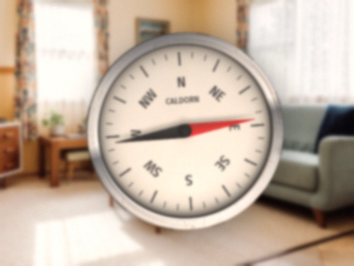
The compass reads {"value": 85, "unit": "°"}
